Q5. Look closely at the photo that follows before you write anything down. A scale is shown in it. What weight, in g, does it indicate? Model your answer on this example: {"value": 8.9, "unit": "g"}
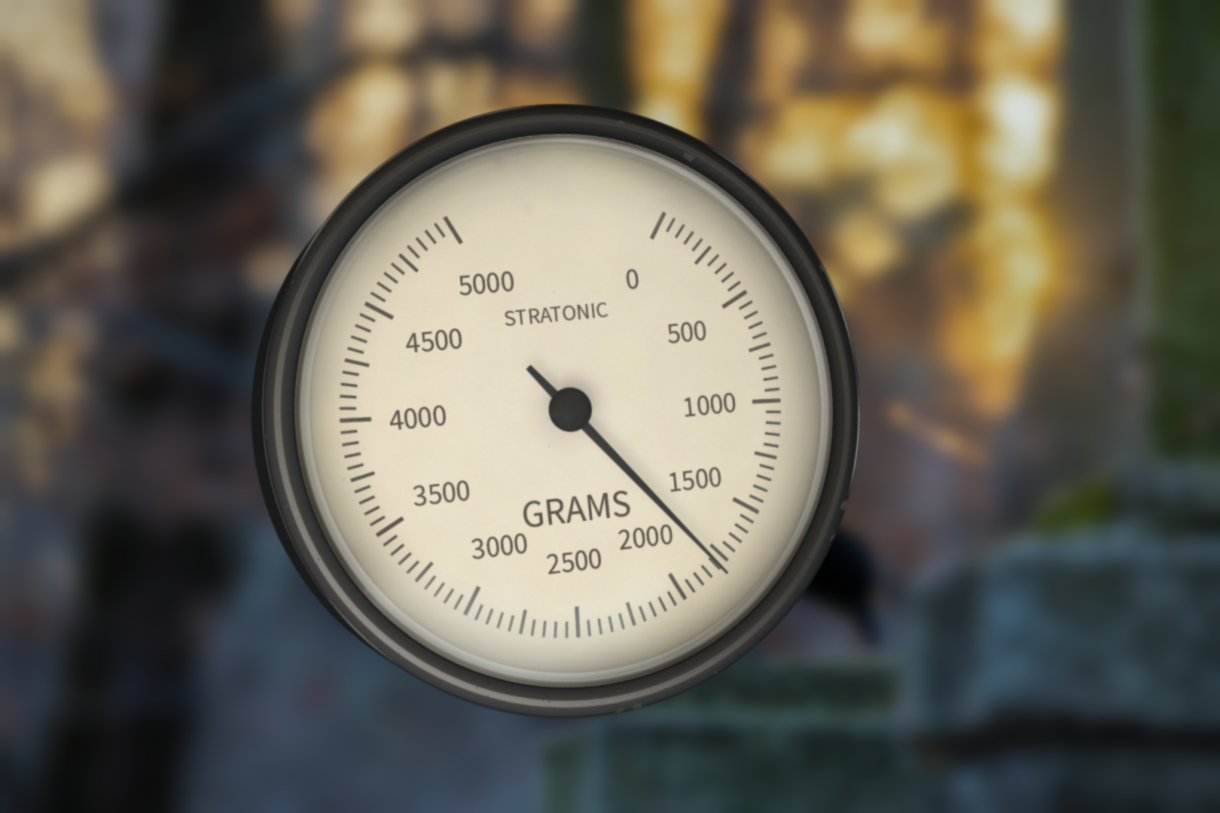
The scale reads {"value": 1800, "unit": "g"}
